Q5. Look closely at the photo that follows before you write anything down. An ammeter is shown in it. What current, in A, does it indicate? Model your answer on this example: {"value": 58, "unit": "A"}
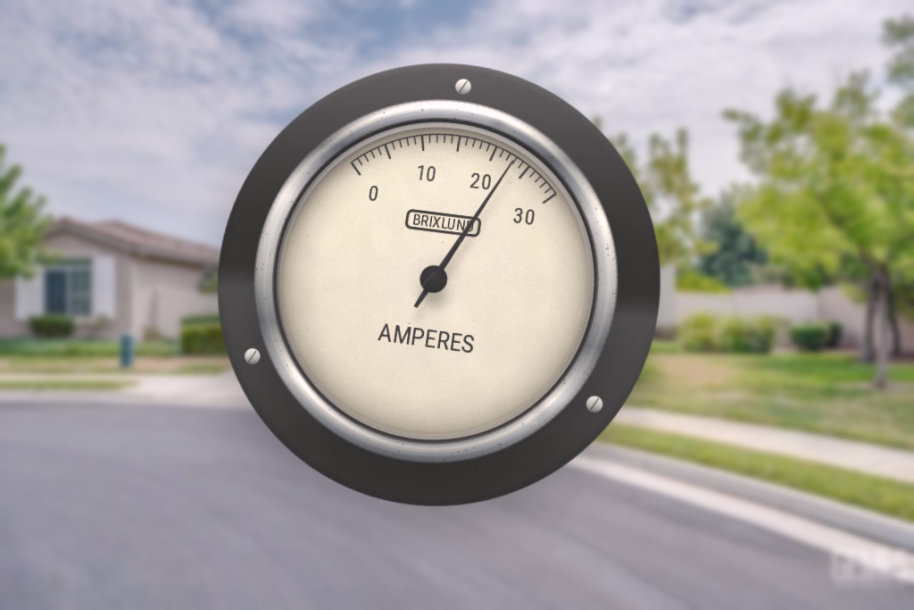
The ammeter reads {"value": 23, "unit": "A"}
